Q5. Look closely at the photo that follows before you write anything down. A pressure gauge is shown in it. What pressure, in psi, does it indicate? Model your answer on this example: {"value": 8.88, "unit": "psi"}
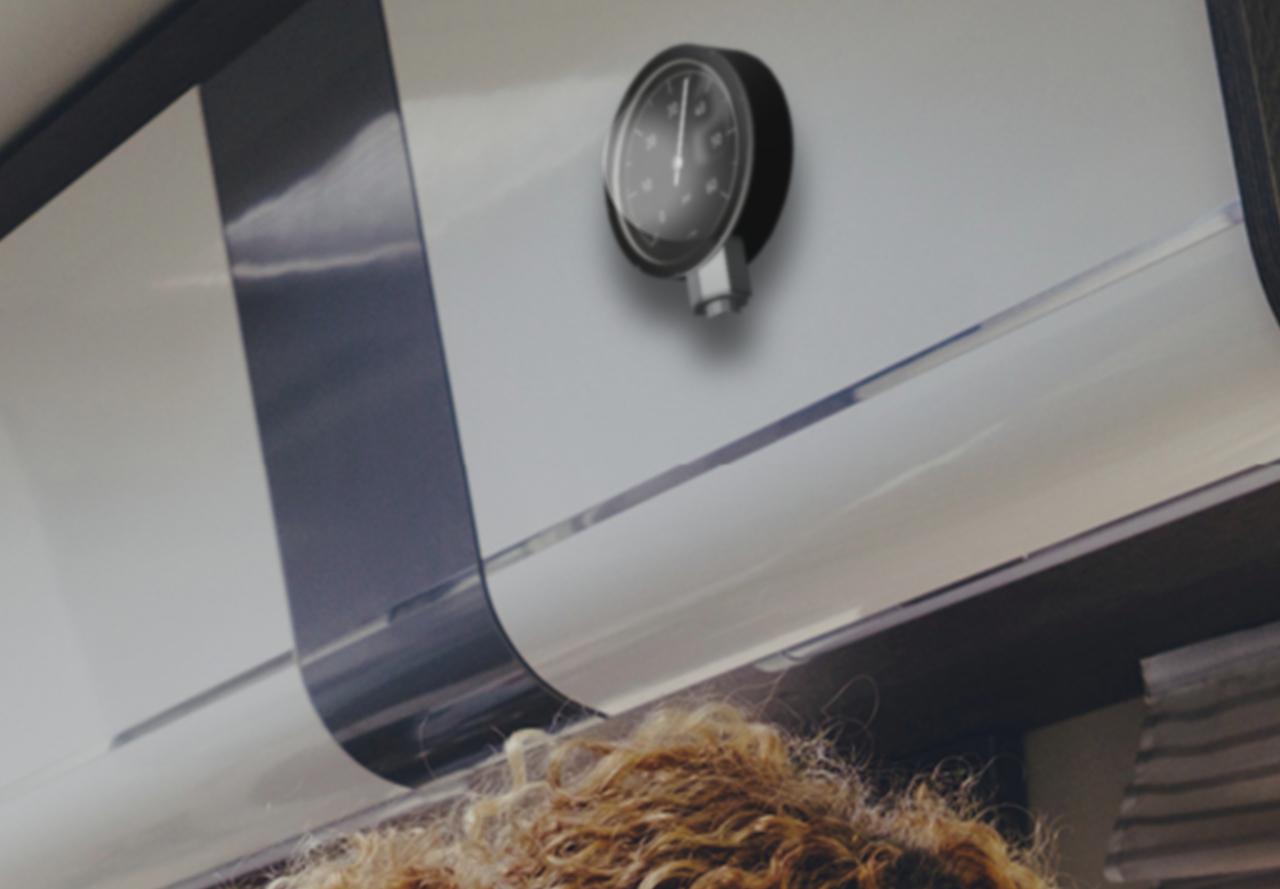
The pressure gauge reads {"value": 35, "unit": "psi"}
